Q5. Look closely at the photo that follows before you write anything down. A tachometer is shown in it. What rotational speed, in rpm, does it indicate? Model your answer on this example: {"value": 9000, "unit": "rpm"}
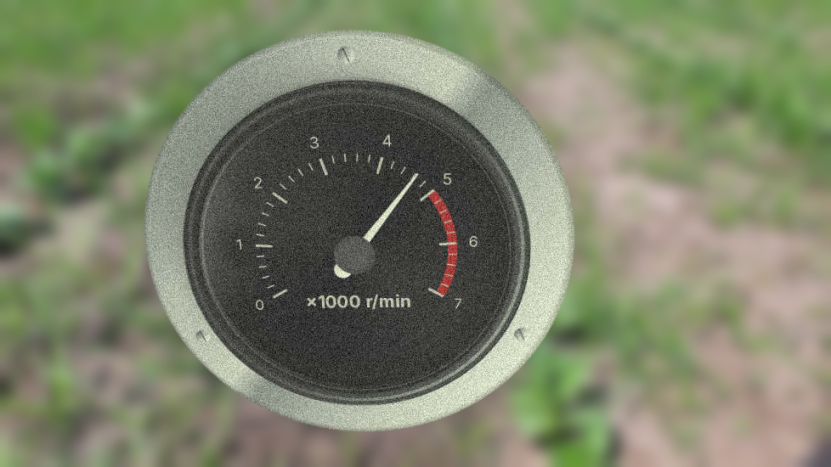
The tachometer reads {"value": 4600, "unit": "rpm"}
